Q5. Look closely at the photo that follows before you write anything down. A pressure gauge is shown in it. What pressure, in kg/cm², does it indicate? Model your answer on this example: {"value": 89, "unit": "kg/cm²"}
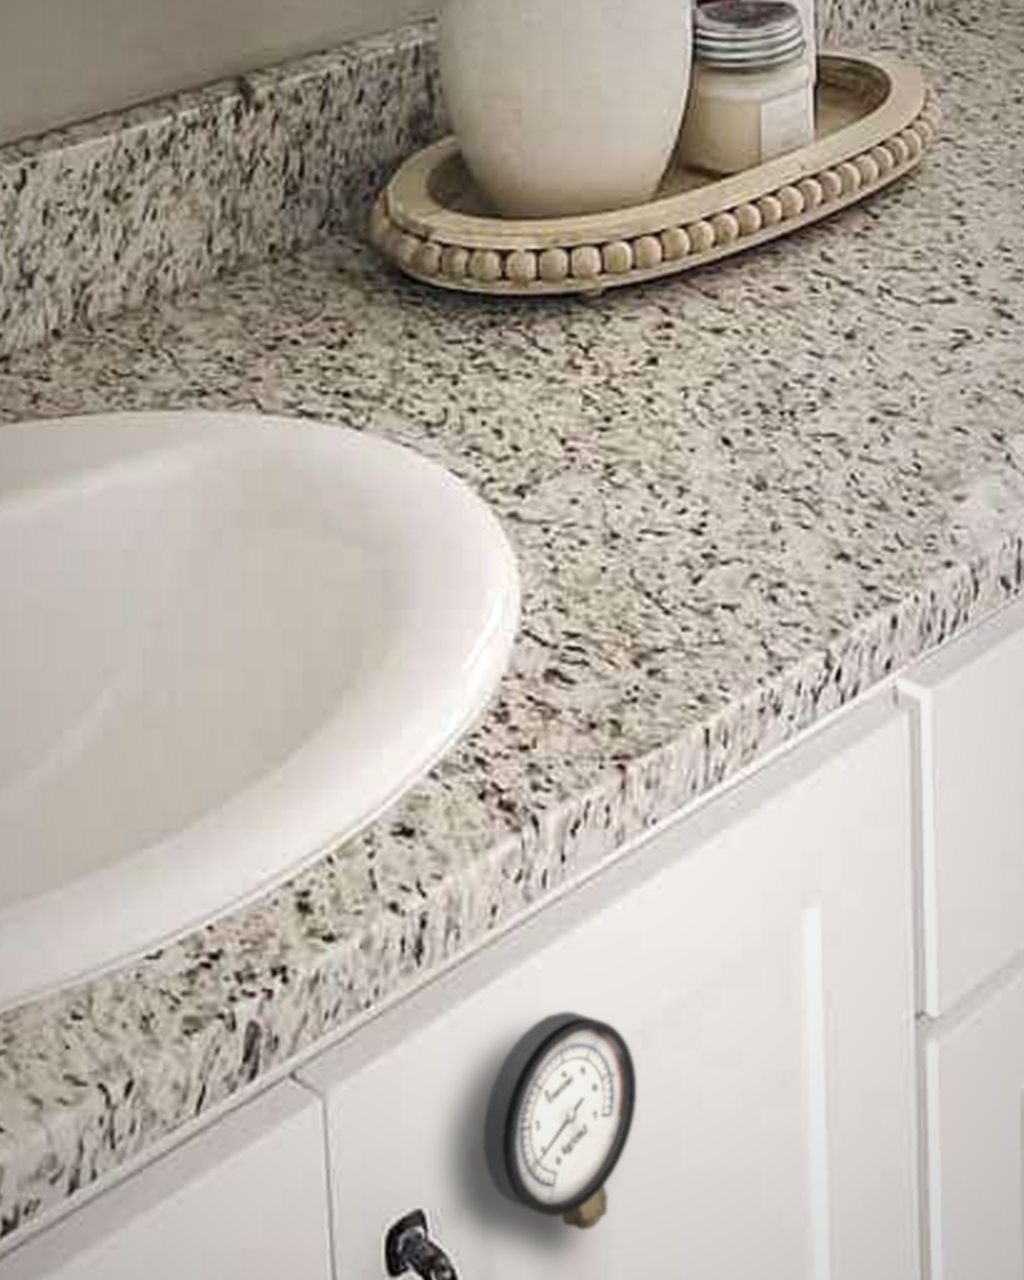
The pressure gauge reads {"value": 1, "unit": "kg/cm²"}
